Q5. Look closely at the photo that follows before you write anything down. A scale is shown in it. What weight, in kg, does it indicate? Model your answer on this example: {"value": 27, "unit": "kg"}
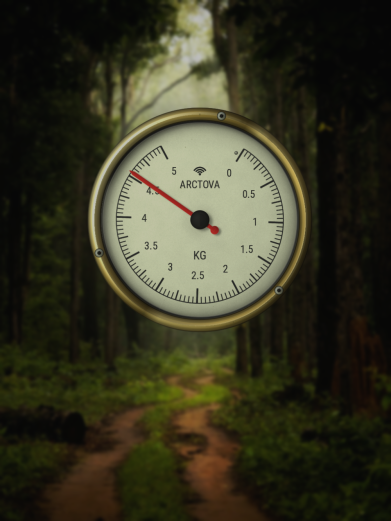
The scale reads {"value": 4.55, "unit": "kg"}
